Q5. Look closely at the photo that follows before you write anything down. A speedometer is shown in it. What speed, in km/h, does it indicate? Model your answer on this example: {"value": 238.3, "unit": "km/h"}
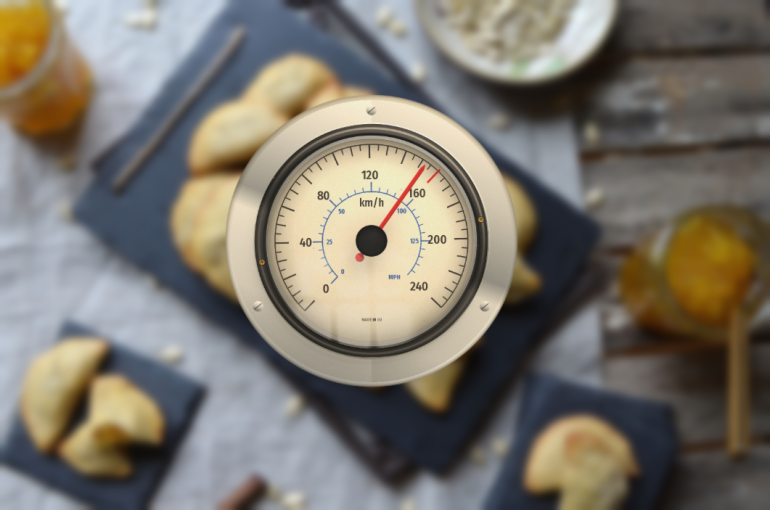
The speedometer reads {"value": 152.5, "unit": "km/h"}
